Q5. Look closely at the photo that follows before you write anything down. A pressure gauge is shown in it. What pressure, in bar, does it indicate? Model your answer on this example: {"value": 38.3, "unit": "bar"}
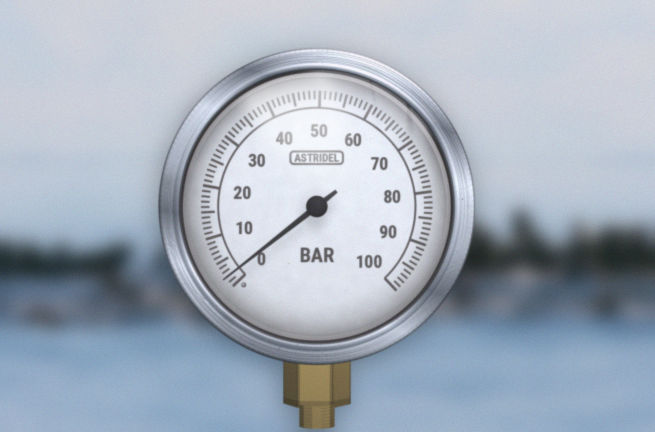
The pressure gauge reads {"value": 2, "unit": "bar"}
